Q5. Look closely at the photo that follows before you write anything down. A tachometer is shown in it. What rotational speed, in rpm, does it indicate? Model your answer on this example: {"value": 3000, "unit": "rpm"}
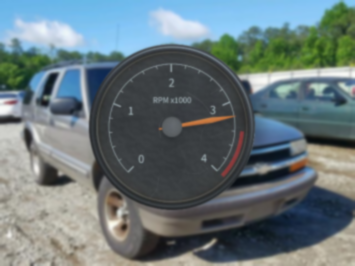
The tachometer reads {"value": 3200, "unit": "rpm"}
